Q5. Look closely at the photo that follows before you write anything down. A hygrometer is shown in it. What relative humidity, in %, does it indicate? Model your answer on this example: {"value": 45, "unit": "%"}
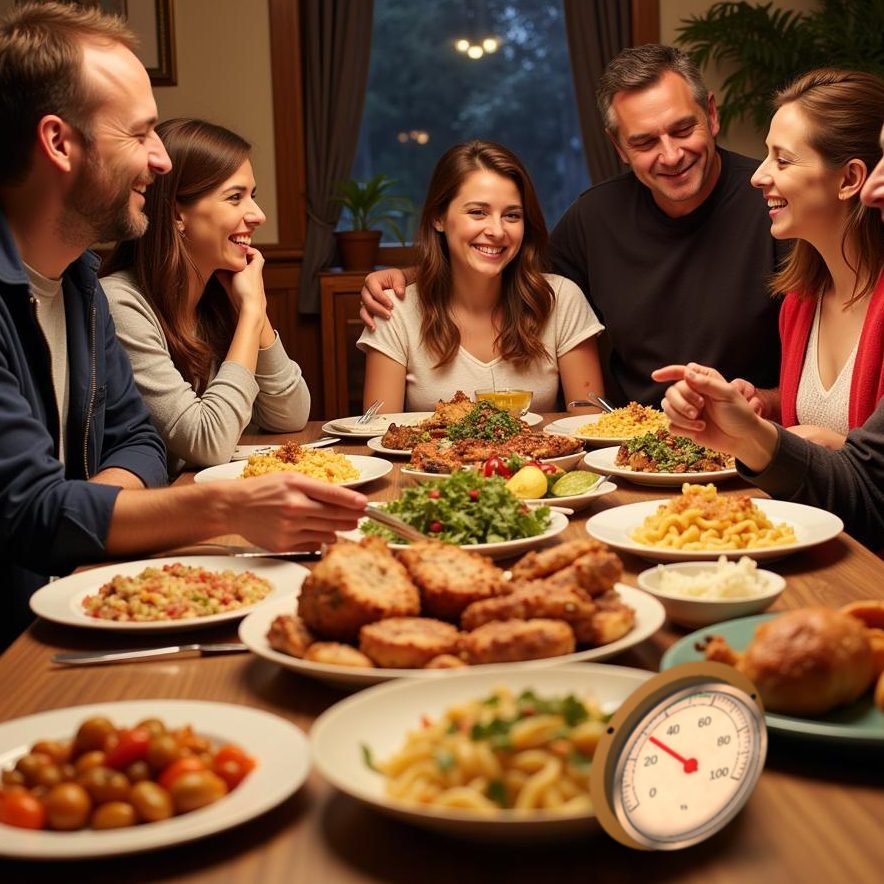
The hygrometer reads {"value": 30, "unit": "%"}
